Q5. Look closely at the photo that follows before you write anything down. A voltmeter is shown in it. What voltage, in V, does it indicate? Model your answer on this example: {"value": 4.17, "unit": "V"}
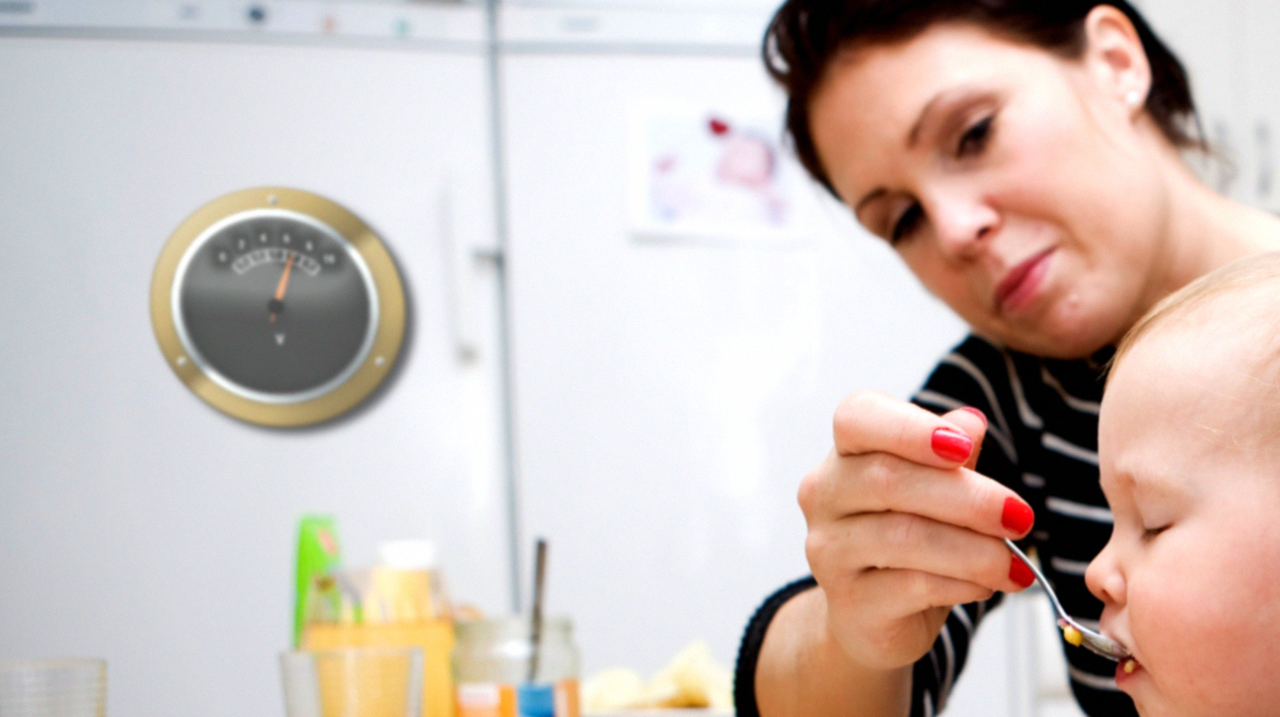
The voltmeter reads {"value": 7, "unit": "V"}
